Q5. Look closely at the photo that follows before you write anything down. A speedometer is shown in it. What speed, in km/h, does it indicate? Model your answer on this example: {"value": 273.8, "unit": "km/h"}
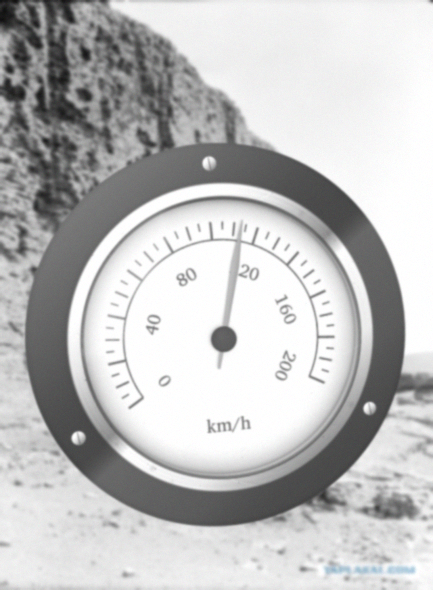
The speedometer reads {"value": 112.5, "unit": "km/h"}
